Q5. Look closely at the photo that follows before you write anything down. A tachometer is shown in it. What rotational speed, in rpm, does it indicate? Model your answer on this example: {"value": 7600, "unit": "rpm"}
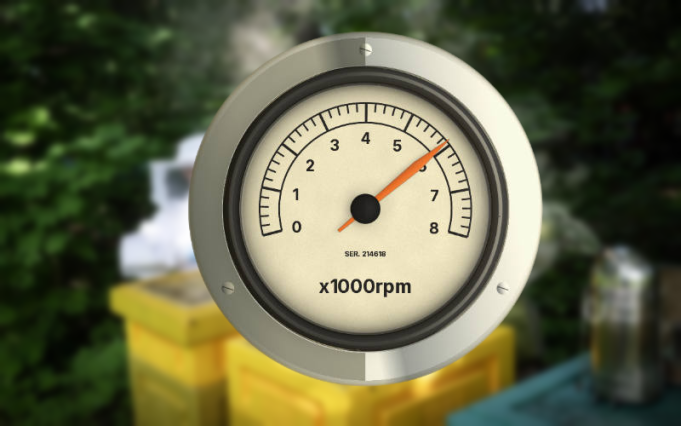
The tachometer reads {"value": 5900, "unit": "rpm"}
